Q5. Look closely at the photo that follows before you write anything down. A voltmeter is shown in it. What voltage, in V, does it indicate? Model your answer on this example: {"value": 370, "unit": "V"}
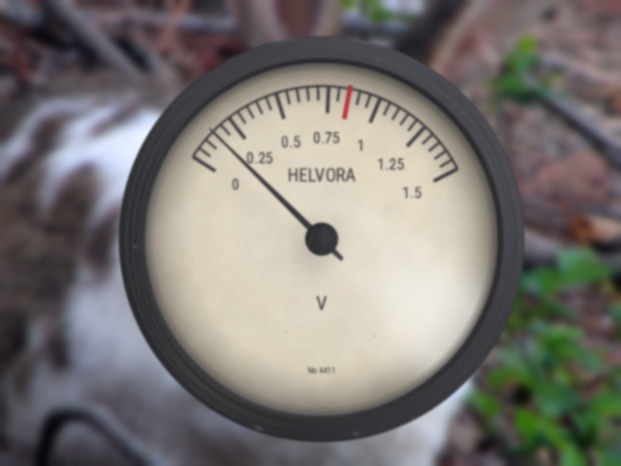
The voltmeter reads {"value": 0.15, "unit": "V"}
